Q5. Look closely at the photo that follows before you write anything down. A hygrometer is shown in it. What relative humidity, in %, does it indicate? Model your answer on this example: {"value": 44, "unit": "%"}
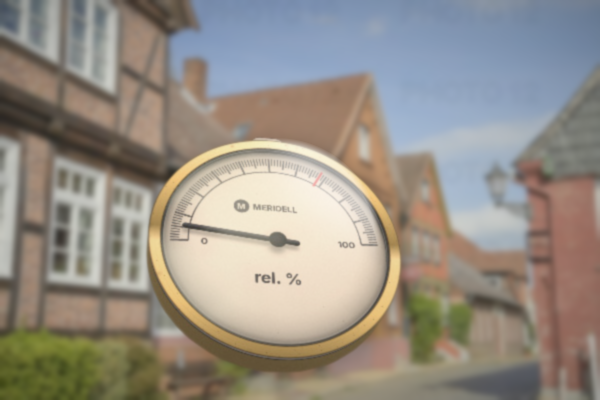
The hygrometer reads {"value": 5, "unit": "%"}
